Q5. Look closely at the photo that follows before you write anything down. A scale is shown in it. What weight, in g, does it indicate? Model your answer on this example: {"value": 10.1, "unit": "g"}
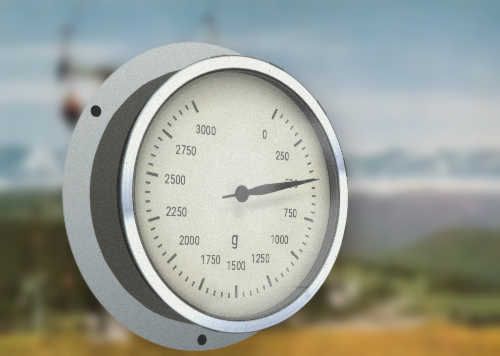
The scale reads {"value": 500, "unit": "g"}
